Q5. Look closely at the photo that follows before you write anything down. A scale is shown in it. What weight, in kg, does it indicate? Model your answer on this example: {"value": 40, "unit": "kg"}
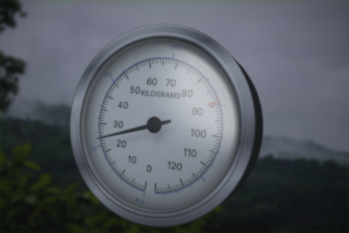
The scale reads {"value": 25, "unit": "kg"}
